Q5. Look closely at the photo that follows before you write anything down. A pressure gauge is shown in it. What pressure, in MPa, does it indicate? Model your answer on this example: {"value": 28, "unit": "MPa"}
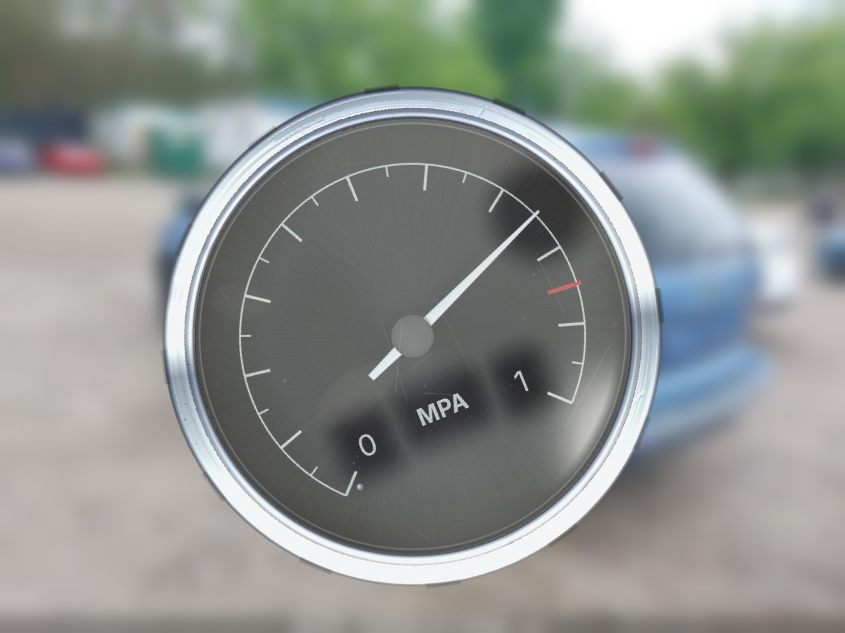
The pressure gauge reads {"value": 0.75, "unit": "MPa"}
